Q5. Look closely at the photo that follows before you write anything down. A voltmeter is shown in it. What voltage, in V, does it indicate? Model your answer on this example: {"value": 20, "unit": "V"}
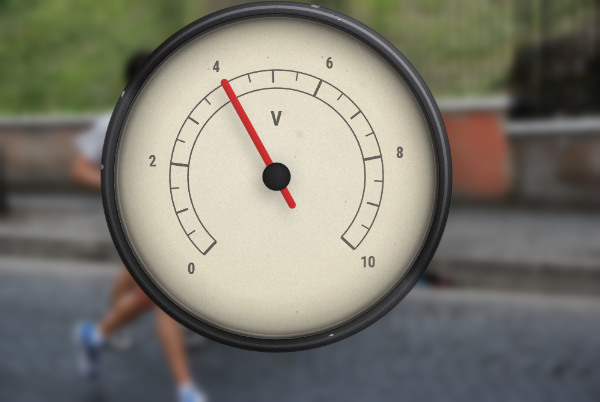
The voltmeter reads {"value": 4, "unit": "V"}
